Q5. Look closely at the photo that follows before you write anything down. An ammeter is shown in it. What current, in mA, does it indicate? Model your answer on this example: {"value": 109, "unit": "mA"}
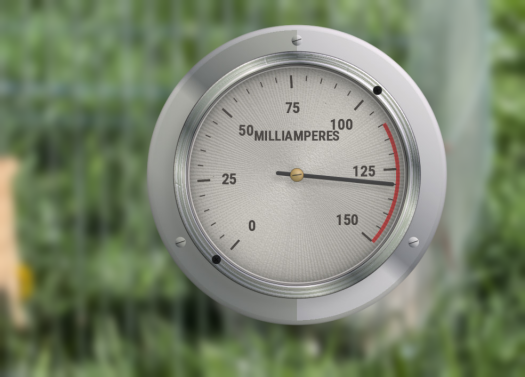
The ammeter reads {"value": 130, "unit": "mA"}
